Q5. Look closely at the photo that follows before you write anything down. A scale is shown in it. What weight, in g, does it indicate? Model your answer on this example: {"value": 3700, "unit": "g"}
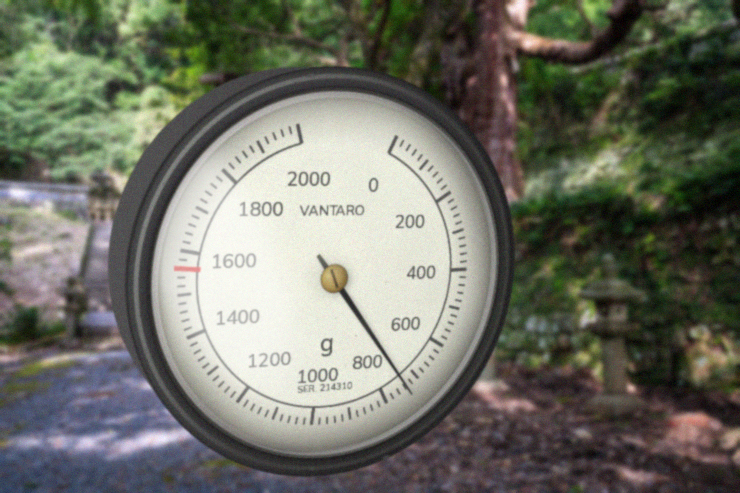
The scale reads {"value": 740, "unit": "g"}
